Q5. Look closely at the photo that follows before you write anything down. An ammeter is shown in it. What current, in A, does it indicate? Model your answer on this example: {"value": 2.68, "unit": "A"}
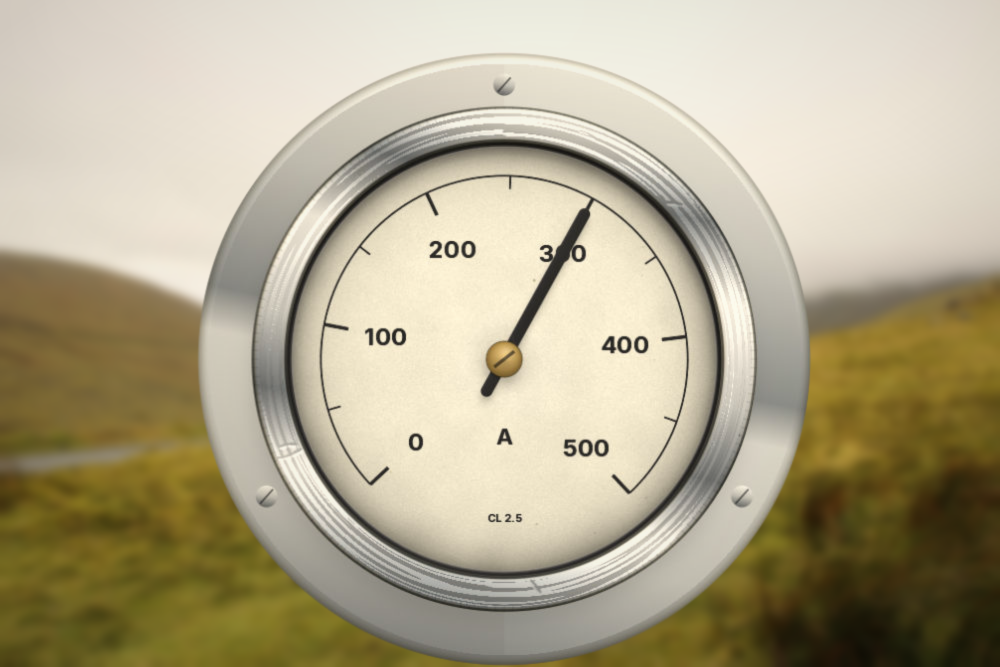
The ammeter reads {"value": 300, "unit": "A"}
